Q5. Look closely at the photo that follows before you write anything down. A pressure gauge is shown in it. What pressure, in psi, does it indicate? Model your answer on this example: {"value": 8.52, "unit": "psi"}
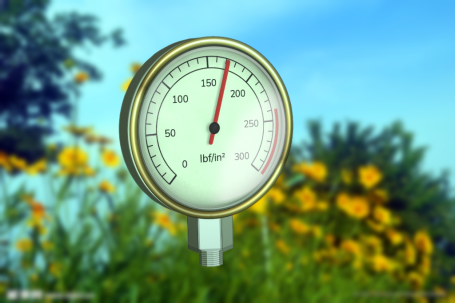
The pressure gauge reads {"value": 170, "unit": "psi"}
